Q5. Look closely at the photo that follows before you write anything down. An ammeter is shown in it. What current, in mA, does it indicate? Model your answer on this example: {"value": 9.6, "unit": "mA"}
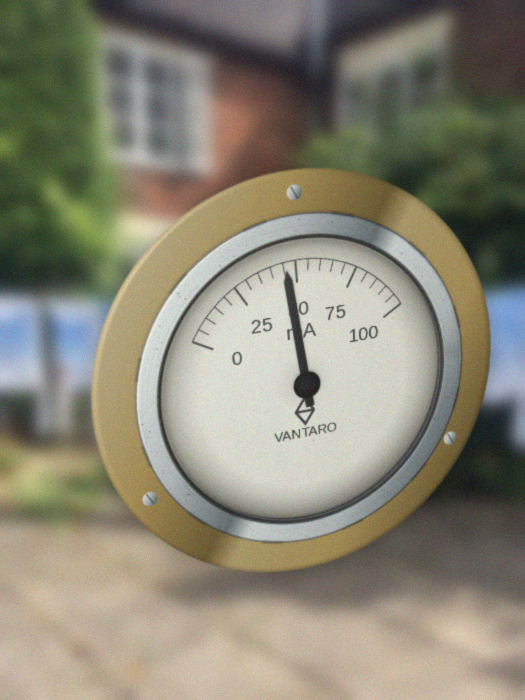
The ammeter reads {"value": 45, "unit": "mA"}
